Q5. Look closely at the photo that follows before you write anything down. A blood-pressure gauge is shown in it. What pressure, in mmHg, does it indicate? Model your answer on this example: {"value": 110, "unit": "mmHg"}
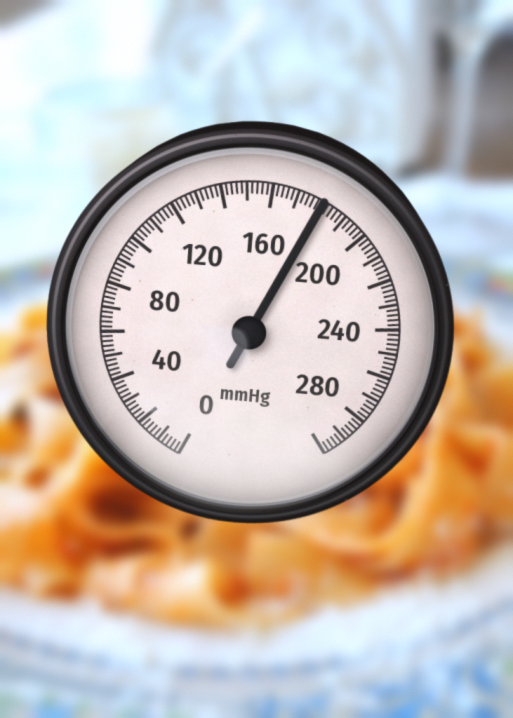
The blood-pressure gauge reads {"value": 180, "unit": "mmHg"}
